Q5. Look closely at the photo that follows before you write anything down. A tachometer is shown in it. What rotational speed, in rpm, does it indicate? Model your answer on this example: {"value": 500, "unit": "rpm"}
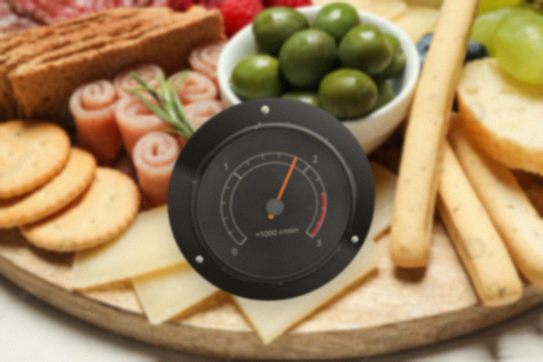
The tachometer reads {"value": 1800, "unit": "rpm"}
